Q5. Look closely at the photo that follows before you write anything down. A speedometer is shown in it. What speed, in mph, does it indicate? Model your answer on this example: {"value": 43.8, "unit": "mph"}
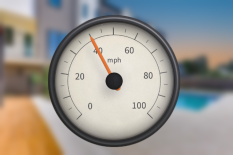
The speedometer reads {"value": 40, "unit": "mph"}
